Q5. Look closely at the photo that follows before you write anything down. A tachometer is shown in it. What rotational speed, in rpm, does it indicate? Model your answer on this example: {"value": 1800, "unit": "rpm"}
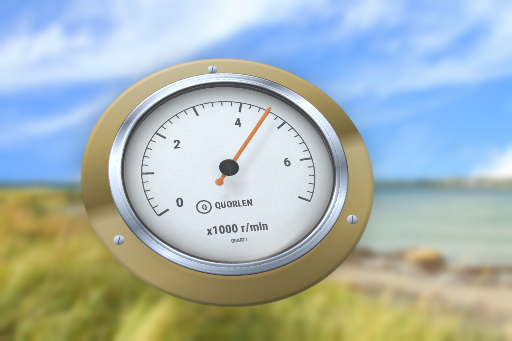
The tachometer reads {"value": 4600, "unit": "rpm"}
